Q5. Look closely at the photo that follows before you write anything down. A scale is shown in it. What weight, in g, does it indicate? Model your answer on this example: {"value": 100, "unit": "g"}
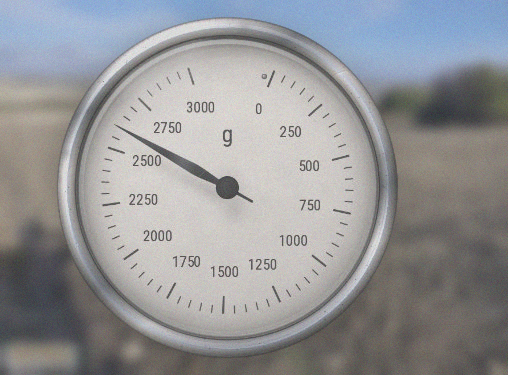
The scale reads {"value": 2600, "unit": "g"}
